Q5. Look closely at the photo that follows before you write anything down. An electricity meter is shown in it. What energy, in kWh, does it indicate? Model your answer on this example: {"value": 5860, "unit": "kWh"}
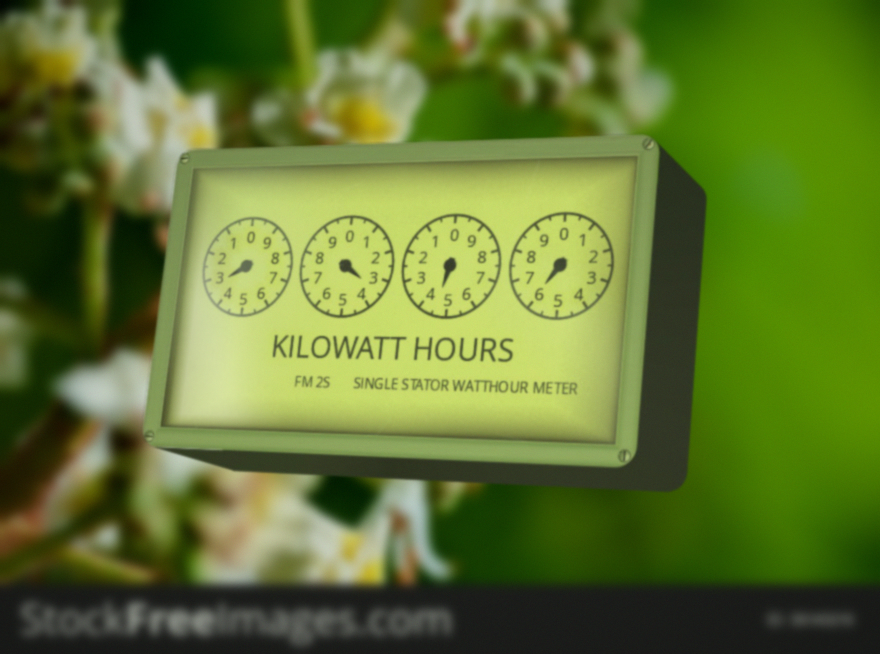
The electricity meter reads {"value": 3346, "unit": "kWh"}
